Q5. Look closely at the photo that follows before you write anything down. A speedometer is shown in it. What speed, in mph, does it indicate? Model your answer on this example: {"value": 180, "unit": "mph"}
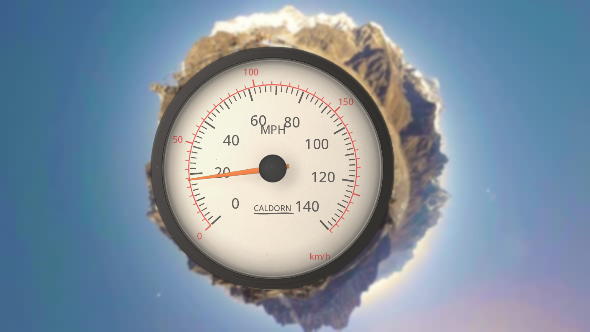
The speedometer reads {"value": 18, "unit": "mph"}
